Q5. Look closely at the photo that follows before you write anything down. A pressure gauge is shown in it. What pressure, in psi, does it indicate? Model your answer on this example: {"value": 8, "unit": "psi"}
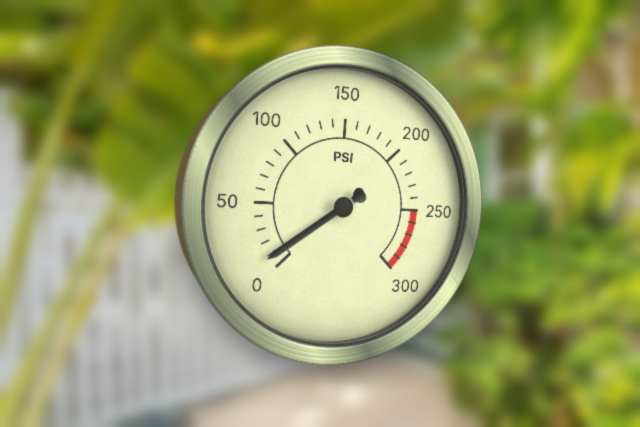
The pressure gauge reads {"value": 10, "unit": "psi"}
